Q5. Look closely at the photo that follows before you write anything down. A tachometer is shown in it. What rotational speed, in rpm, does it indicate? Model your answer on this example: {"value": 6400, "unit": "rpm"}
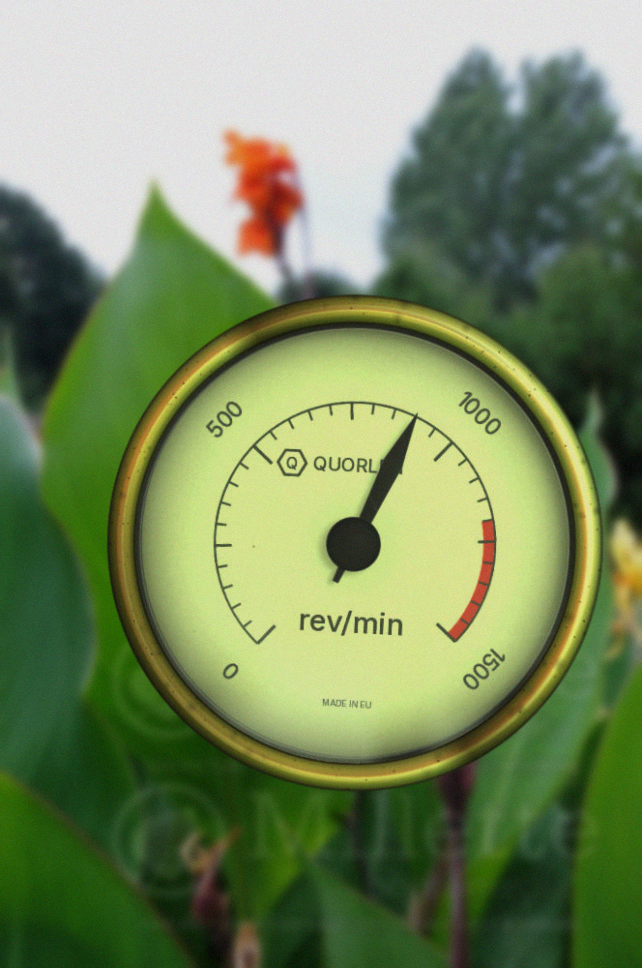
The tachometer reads {"value": 900, "unit": "rpm"}
